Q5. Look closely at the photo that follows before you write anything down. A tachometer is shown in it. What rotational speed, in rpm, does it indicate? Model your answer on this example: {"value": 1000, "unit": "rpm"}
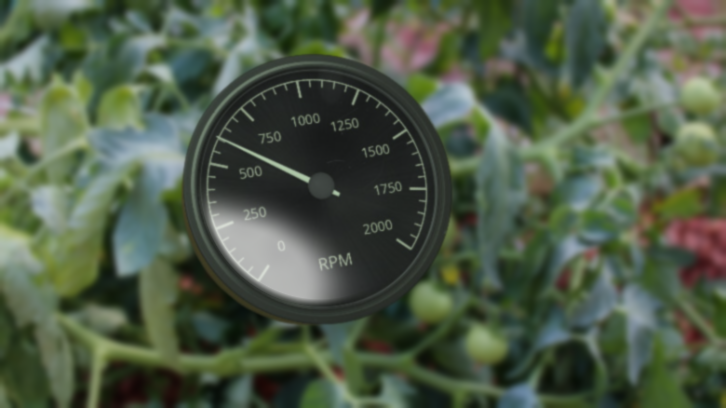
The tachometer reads {"value": 600, "unit": "rpm"}
